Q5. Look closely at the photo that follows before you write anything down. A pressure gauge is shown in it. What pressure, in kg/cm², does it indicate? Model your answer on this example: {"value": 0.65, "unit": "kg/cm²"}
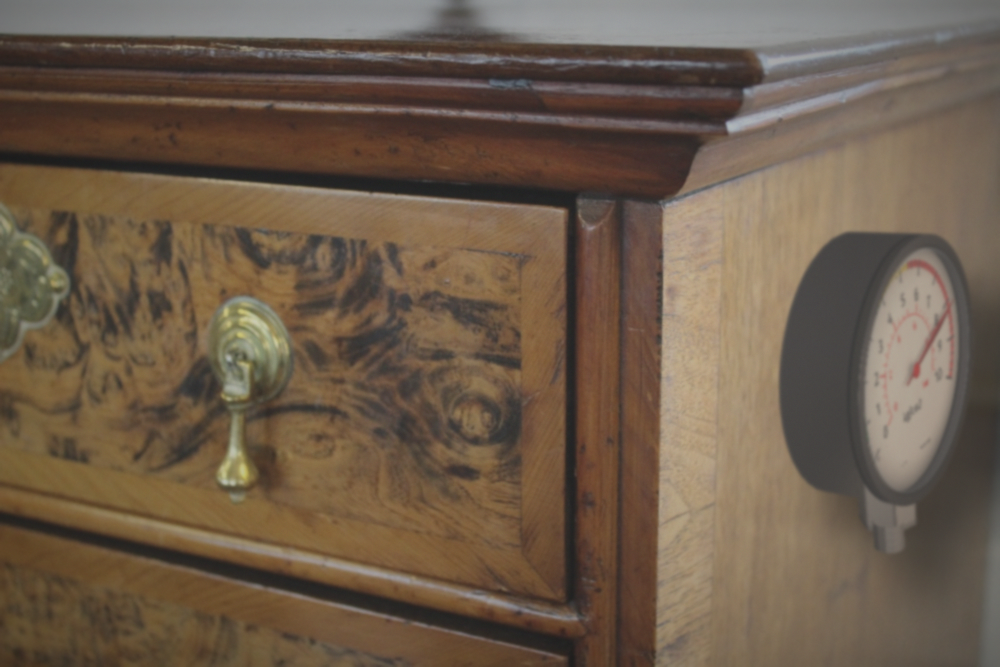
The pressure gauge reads {"value": 8, "unit": "kg/cm²"}
